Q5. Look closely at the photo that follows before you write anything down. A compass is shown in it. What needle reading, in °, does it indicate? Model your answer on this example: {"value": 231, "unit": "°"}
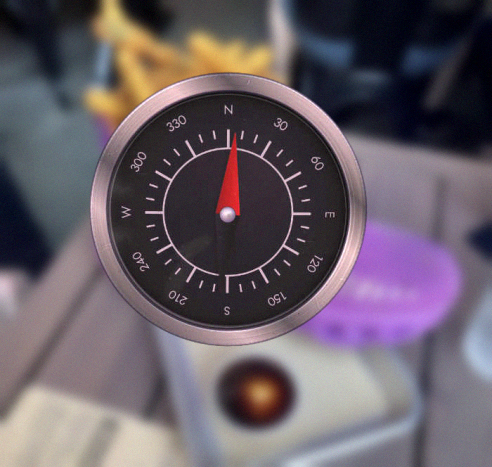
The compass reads {"value": 5, "unit": "°"}
